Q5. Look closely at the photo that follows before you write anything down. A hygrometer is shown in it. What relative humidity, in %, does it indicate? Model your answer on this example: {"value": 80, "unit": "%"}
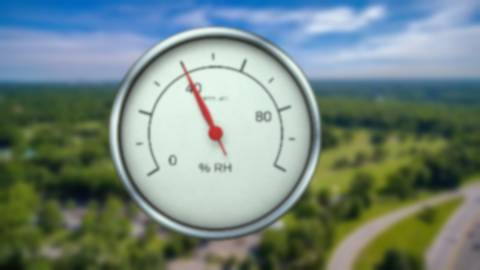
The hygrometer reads {"value": 40, "unit": "%"}
